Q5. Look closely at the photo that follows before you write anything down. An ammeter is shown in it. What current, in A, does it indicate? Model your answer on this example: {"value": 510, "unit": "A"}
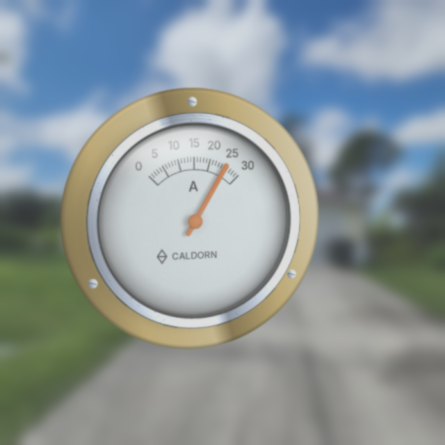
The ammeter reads {"value": 25, "unit": "A"}
